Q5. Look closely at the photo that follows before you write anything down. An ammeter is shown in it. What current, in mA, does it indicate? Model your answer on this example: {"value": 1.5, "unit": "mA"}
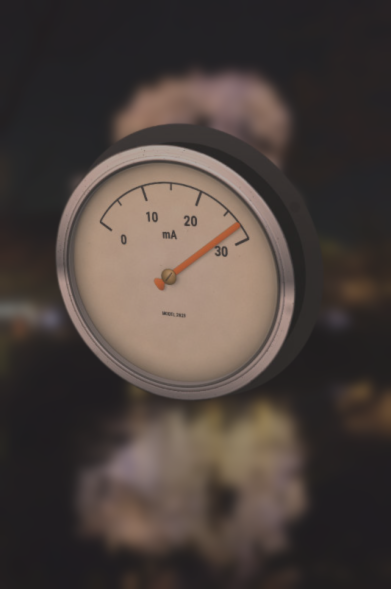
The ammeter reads {"value": 27.5, "unit": "mA"}
